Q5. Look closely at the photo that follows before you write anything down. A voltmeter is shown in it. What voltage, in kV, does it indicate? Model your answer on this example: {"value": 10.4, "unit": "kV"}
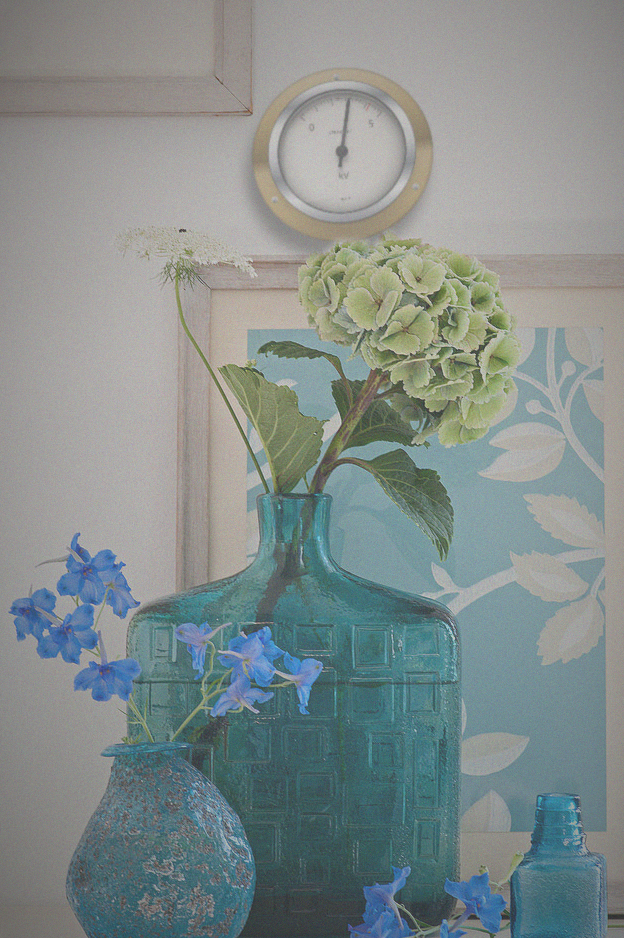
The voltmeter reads {"value": 3, "unit": "kV"}
